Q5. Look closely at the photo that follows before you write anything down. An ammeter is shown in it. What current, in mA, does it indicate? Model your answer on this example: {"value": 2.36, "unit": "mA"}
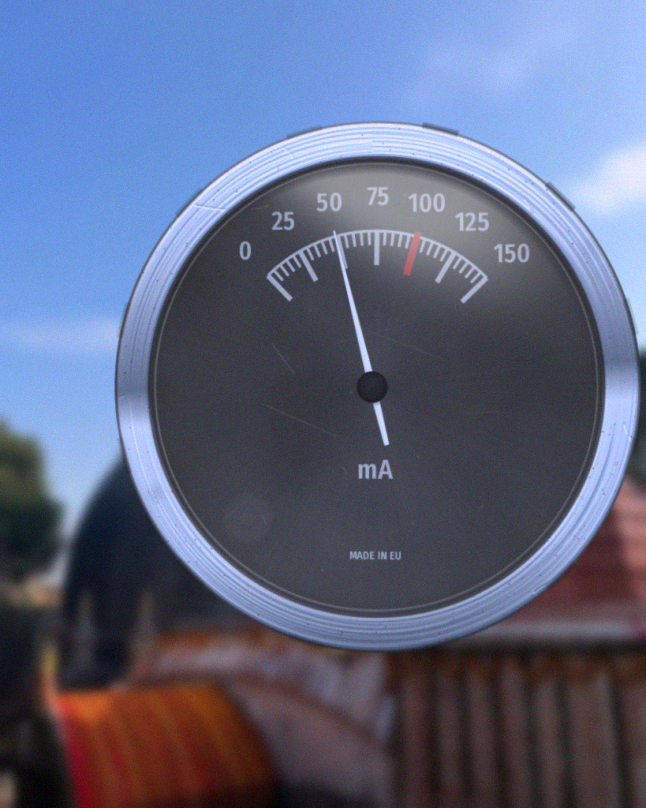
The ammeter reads {"value": 50, "unit": "mA"}
